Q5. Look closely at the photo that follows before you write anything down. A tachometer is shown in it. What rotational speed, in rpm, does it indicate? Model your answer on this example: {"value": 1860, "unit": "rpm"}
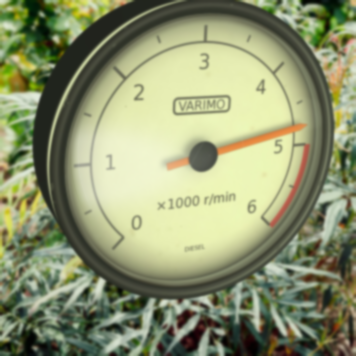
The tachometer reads {"value": 4750, "unit": "rpm"}
